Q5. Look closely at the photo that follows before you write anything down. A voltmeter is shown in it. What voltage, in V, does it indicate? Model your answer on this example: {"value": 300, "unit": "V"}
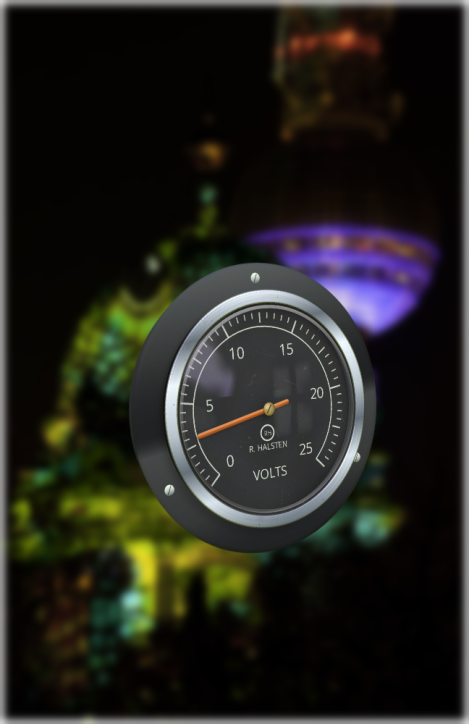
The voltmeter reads {"value": 3, "unit": "V"}
